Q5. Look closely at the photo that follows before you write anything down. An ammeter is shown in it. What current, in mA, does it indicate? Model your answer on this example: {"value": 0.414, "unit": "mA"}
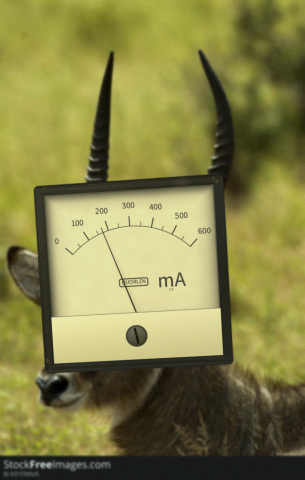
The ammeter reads {"value": 175, "unit": "mA"}
